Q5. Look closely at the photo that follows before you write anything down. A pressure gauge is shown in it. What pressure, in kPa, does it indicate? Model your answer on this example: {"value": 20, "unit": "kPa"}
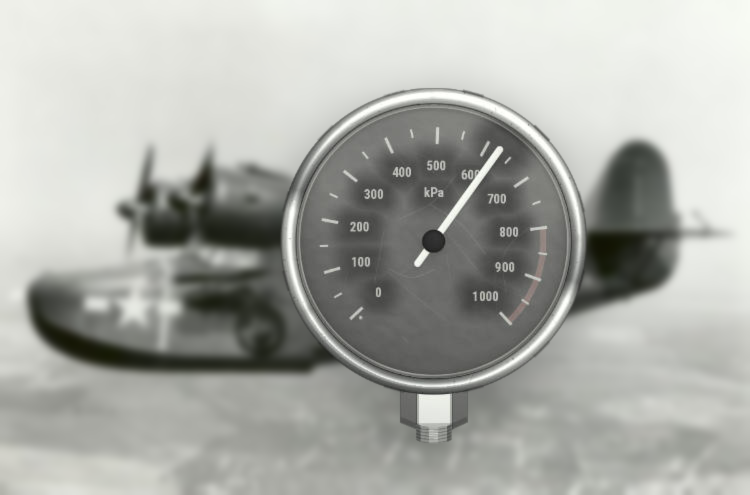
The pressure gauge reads {"value": 625, "unit": "kPa"}
